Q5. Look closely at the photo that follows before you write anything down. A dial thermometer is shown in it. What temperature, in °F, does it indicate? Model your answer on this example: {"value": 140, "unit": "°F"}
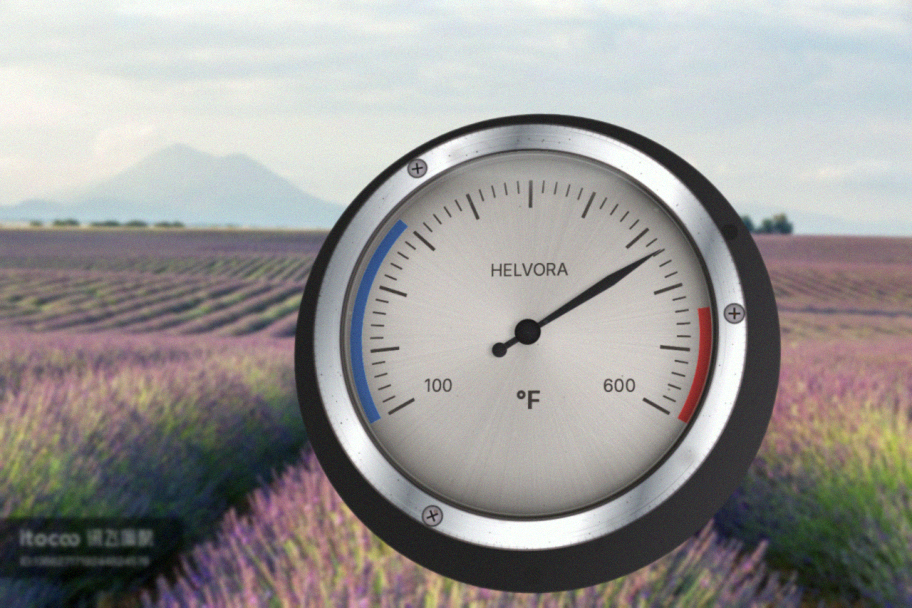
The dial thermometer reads {"value": 470, "unit": "°F"}
